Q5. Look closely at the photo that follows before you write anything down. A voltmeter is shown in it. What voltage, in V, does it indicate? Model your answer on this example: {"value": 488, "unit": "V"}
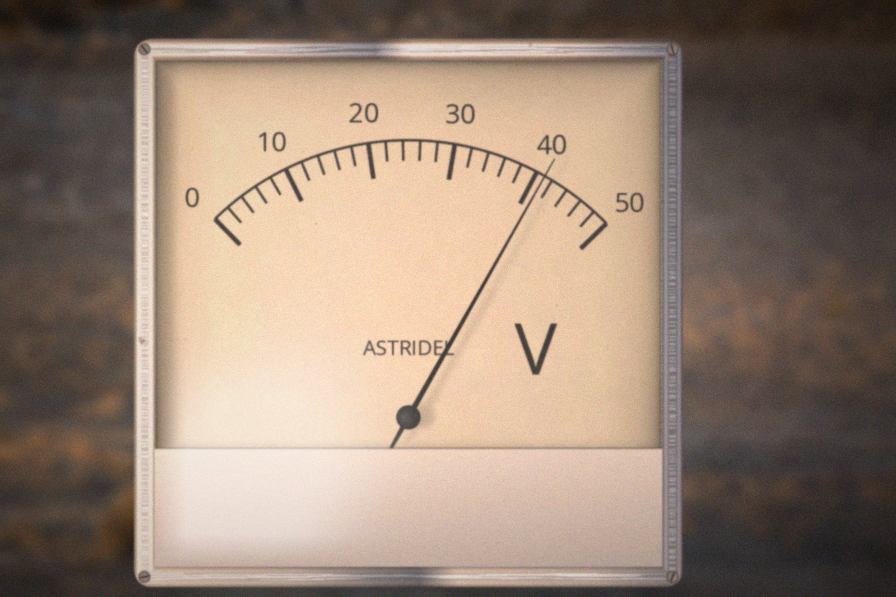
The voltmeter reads {"value": 41, "unit": "V"}
